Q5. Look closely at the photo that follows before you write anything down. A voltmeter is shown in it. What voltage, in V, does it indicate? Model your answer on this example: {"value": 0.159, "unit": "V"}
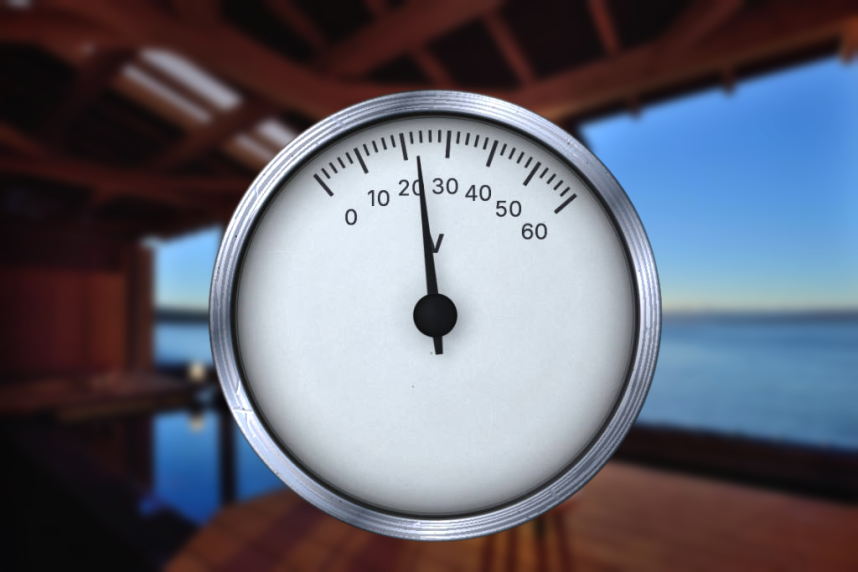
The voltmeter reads {"value": 23, "unit": "V"}
